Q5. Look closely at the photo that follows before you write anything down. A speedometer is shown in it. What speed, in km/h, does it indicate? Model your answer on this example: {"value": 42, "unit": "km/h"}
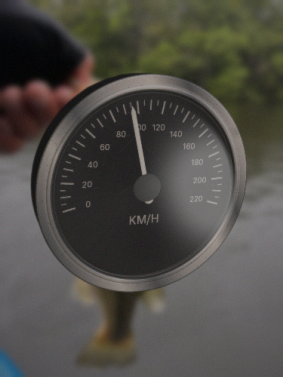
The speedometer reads {"value": 95, "unit": "km/h"}
